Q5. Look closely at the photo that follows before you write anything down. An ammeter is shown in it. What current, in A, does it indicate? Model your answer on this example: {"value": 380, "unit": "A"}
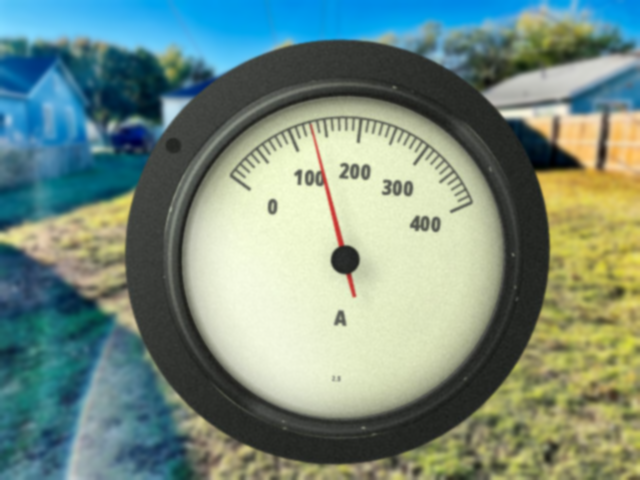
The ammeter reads {"value": 130, "unit": "A"}
